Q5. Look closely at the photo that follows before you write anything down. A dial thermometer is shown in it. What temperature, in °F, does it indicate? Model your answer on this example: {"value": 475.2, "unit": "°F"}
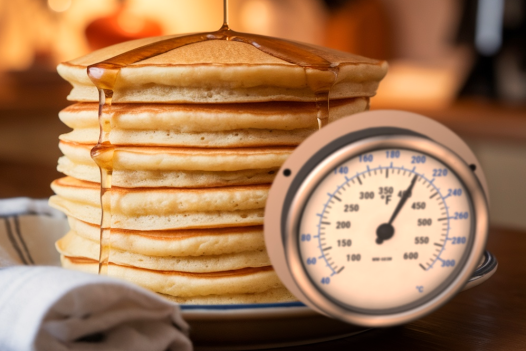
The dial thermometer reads {"value": 400, "unit": "°F"}
